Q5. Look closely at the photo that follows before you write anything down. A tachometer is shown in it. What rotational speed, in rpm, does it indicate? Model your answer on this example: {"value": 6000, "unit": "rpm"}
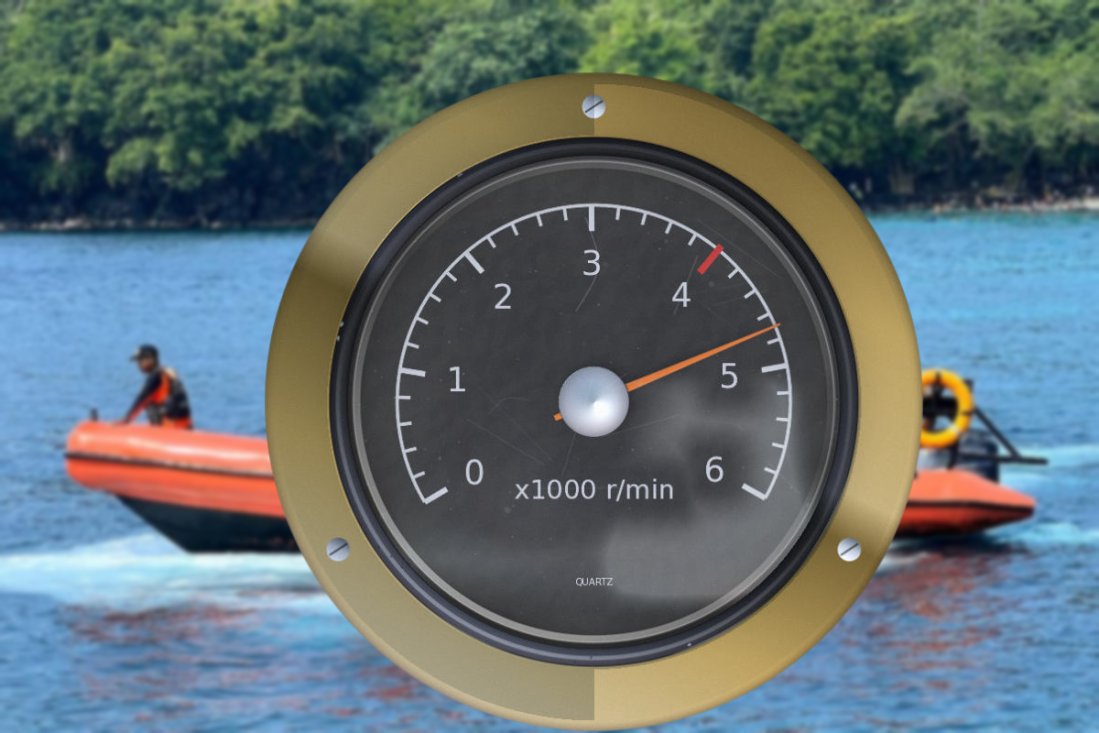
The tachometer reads {"value": 4700, "unit": "rpm"}
